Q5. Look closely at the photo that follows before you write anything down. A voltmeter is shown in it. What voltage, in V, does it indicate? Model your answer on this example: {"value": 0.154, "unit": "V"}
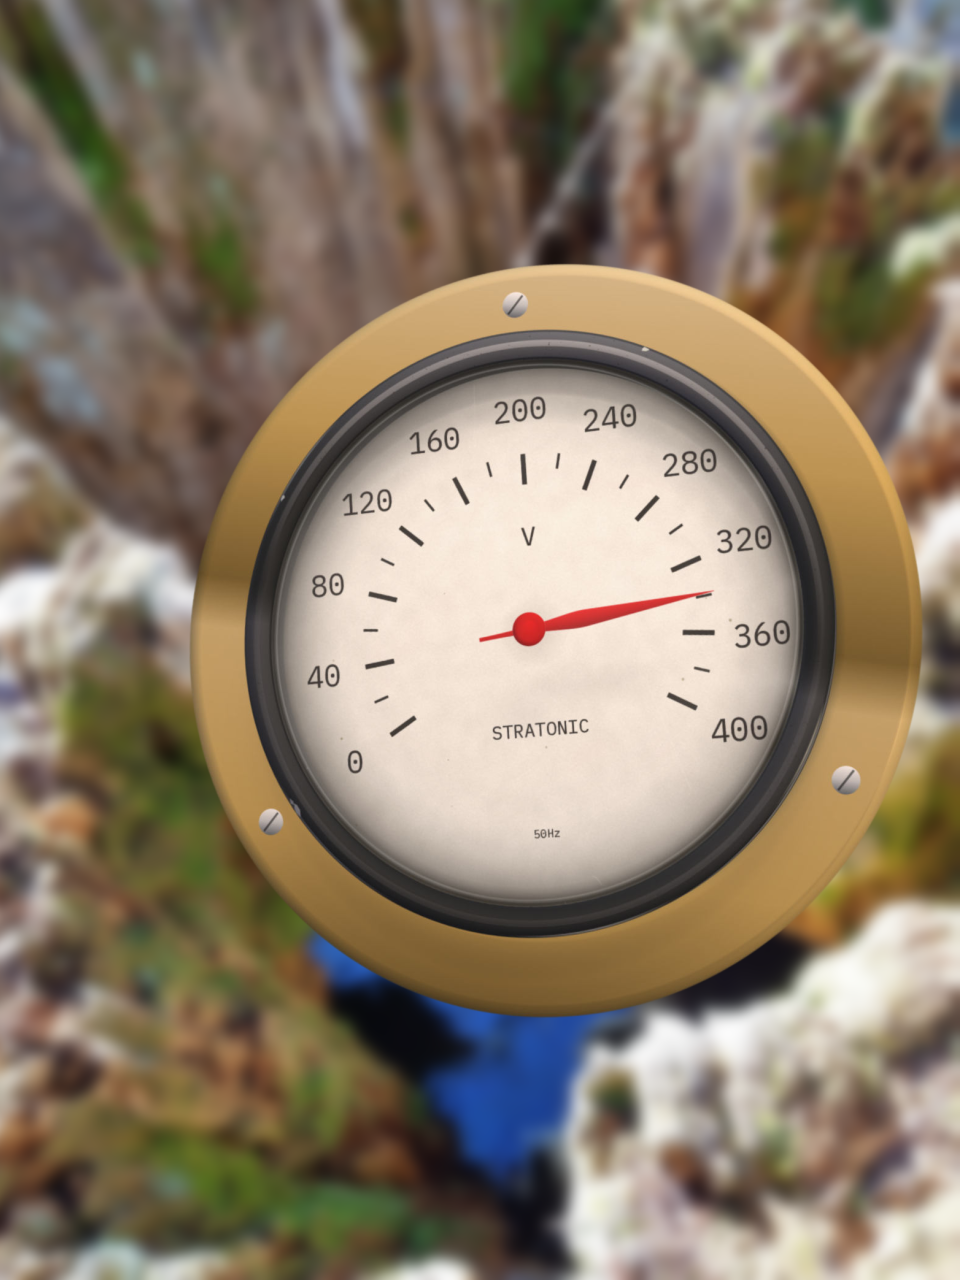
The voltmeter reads {"value": 340, "unit": "V"}
